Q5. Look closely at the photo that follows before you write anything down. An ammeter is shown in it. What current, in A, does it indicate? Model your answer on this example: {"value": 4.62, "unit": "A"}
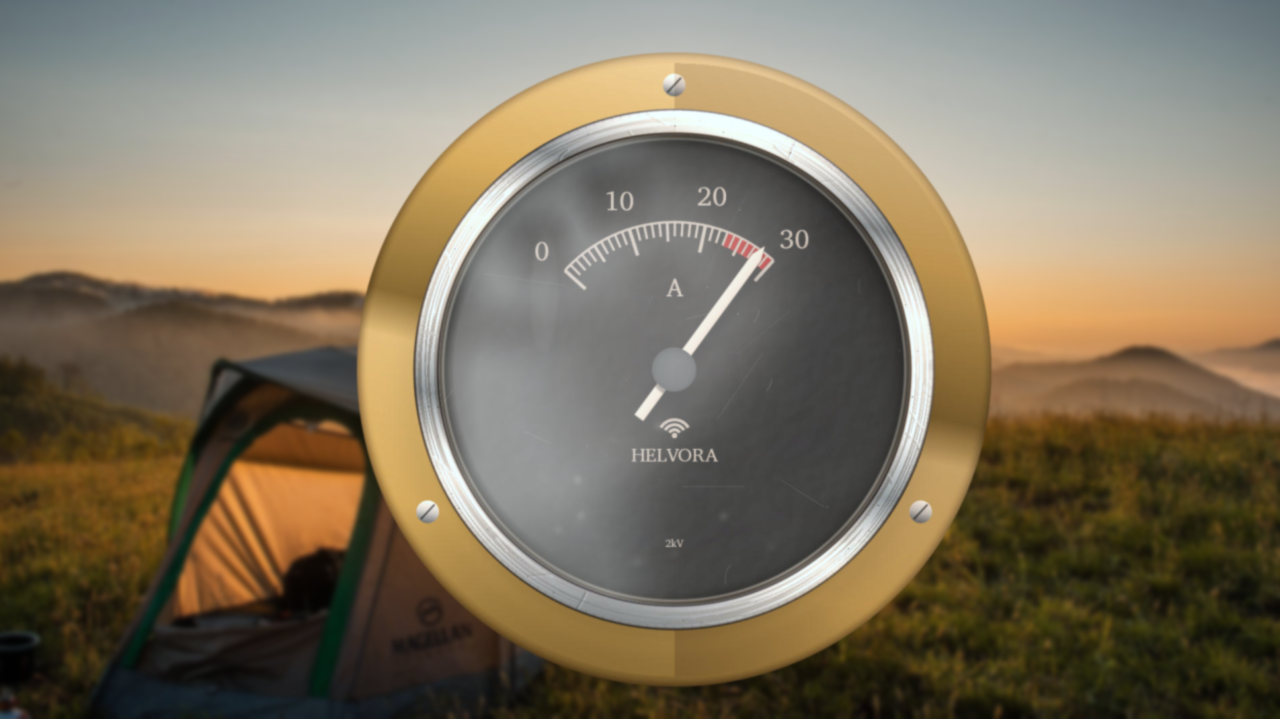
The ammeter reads {"value": 28, "unit": "A"}
